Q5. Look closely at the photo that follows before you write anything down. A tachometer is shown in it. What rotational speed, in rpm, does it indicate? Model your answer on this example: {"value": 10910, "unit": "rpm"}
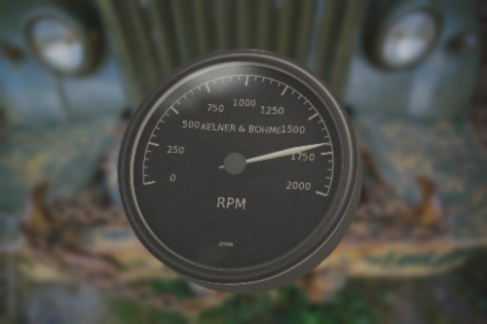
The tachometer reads {"value": 1700, "unit": "rpm"}
